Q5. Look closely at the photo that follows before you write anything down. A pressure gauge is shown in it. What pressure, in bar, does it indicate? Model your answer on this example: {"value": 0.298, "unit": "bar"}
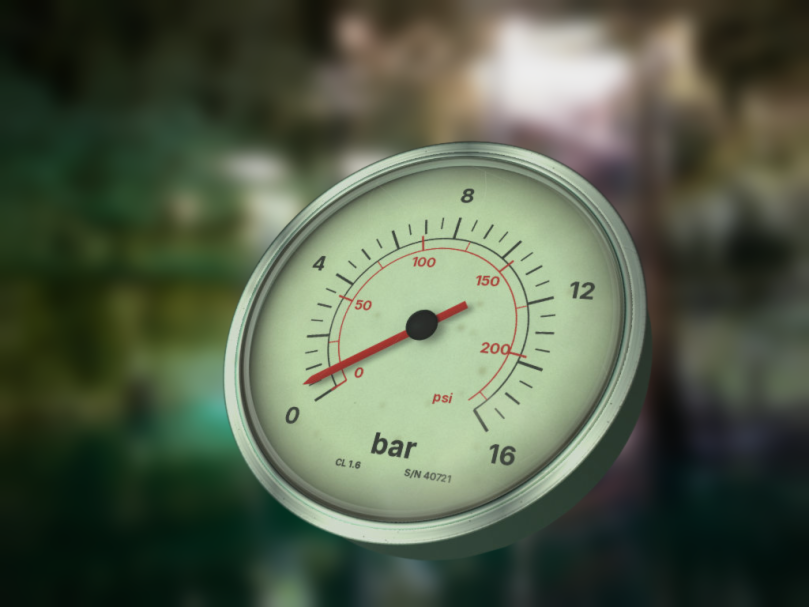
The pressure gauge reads {"value": 0.5, "unit": "bar"}
